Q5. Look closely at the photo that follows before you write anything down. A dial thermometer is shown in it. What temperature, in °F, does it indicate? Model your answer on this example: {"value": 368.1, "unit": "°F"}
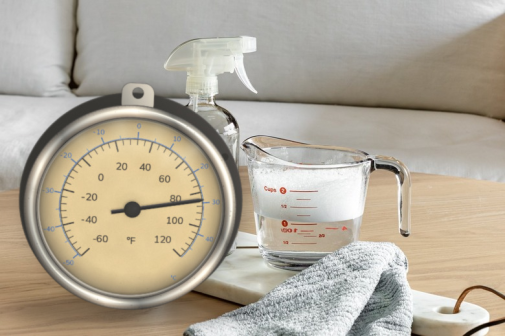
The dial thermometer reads {"value": 84, "unit": "°F"}
